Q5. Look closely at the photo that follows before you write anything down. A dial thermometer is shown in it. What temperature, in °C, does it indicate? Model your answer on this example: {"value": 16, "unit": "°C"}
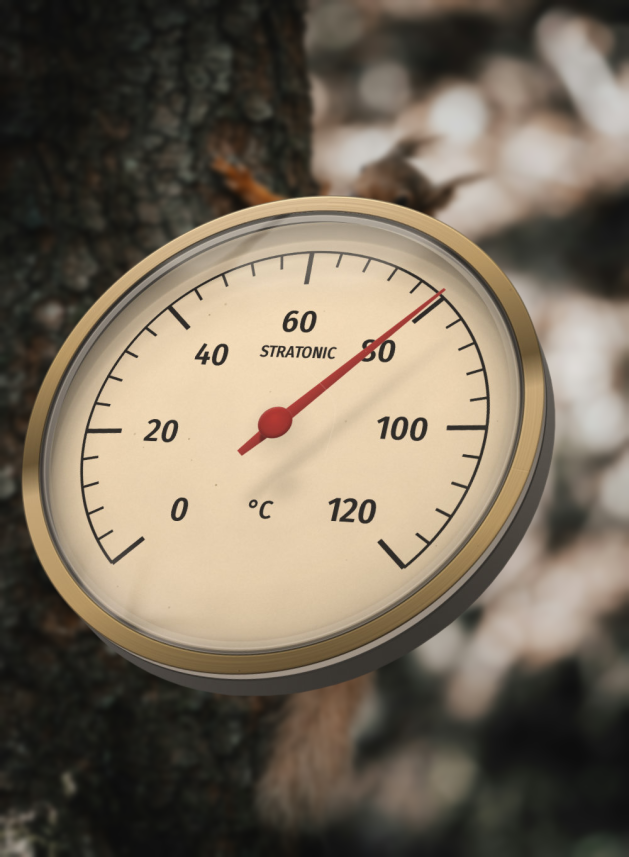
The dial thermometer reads {"value": 80, "unit": "°C"}
